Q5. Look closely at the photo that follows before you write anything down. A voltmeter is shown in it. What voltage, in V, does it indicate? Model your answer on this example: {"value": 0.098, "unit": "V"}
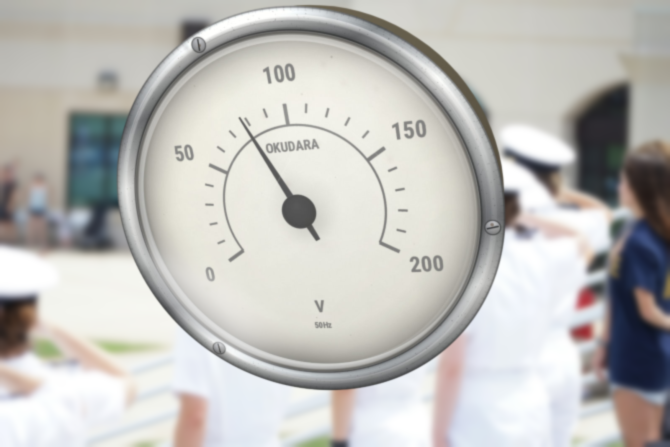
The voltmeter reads {"value": 80, "unit": "V"}
